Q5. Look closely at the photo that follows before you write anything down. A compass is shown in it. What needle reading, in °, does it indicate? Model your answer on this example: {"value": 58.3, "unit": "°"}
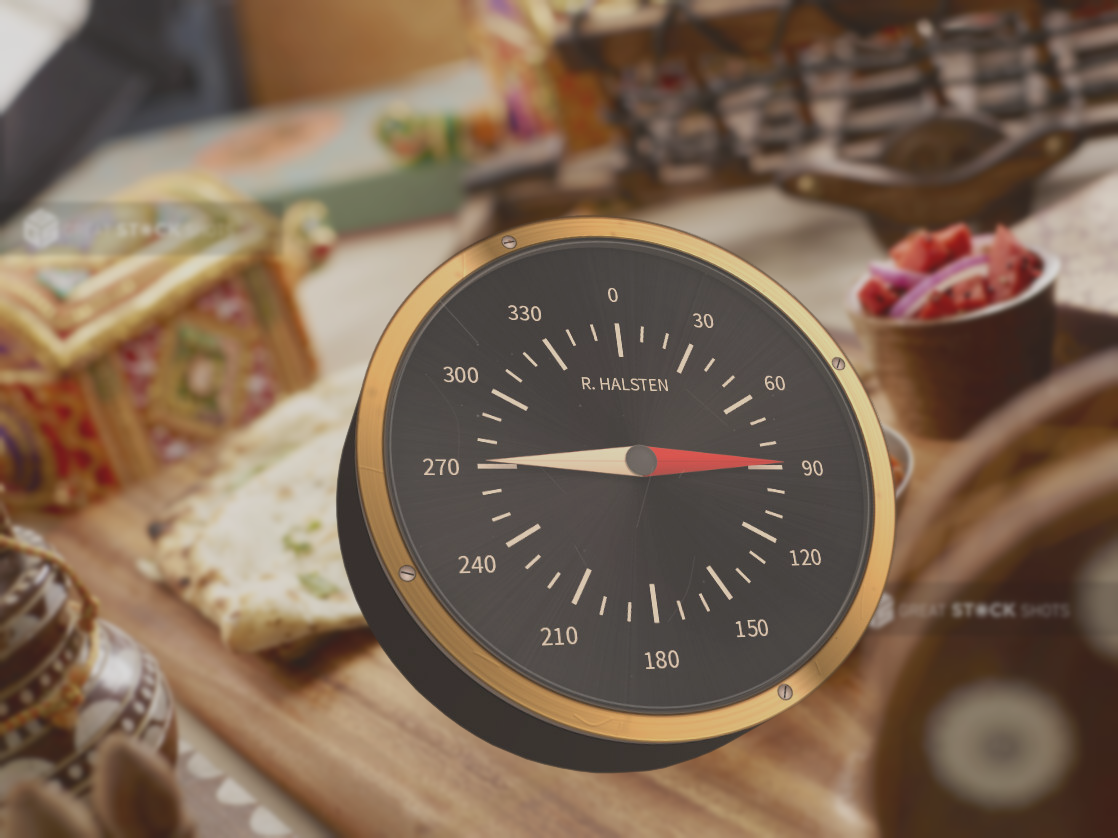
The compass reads {"value": 90, "unit": "°"}
